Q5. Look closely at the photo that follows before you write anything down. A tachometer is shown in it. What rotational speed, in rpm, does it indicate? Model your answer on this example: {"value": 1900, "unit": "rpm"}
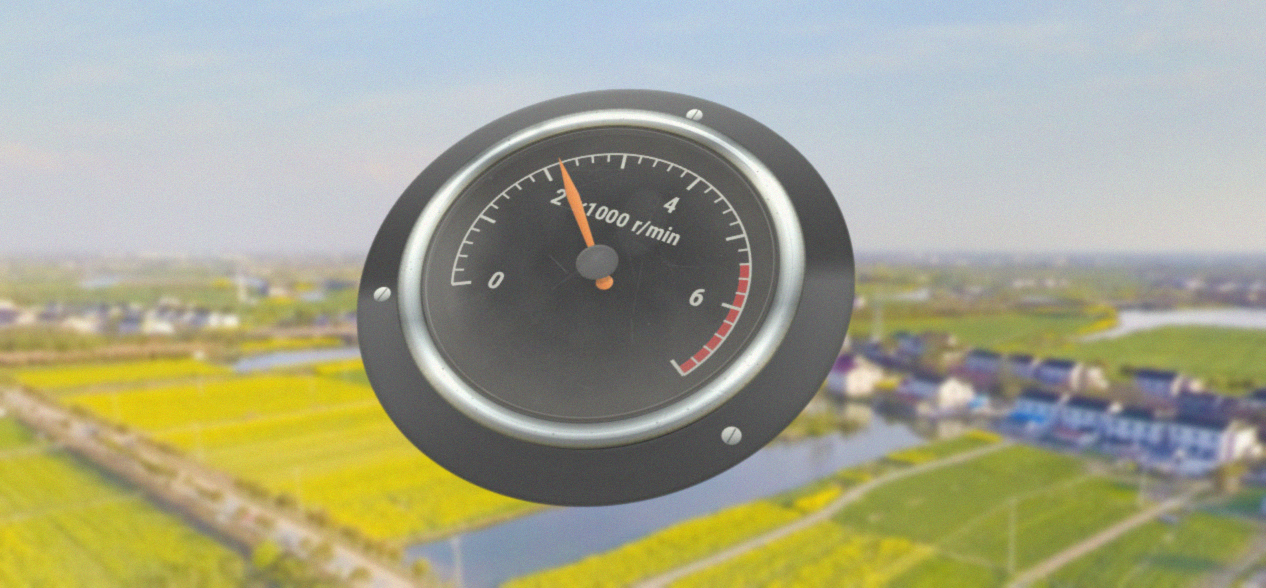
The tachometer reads {"value": 2200, "unit": "rpm"}
